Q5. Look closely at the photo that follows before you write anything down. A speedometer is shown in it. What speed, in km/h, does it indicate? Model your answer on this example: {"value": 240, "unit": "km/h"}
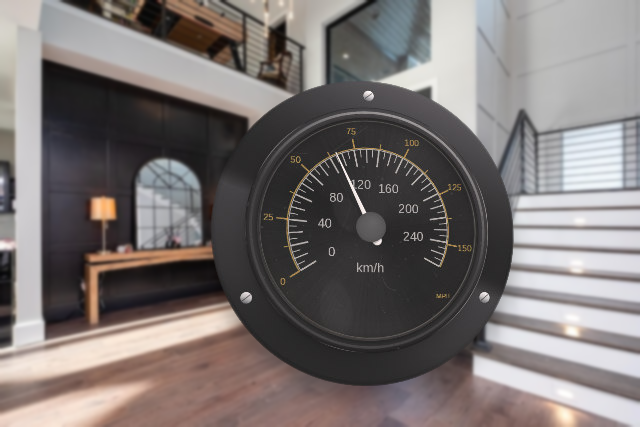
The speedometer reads {"value": 105, "unit": "km/h"}
